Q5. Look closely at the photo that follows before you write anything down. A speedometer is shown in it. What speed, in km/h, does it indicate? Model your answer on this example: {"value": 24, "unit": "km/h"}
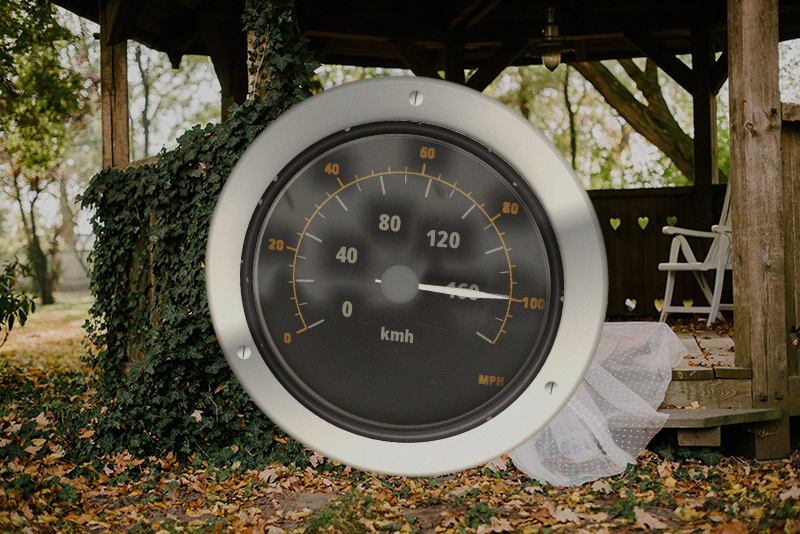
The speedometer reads {"value": 160, "unit": "km/h"}
